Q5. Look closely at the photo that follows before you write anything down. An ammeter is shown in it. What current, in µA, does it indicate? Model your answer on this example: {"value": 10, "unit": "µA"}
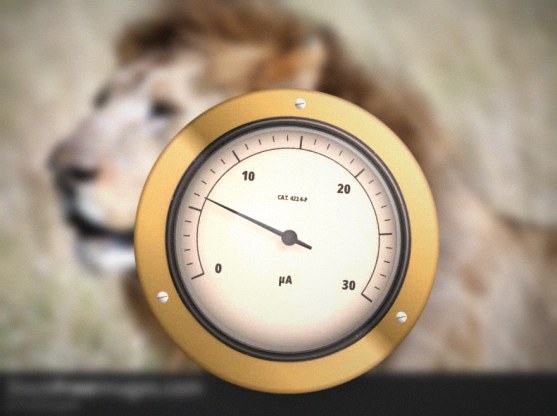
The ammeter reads {"value": 6, "unit": "µA"}
